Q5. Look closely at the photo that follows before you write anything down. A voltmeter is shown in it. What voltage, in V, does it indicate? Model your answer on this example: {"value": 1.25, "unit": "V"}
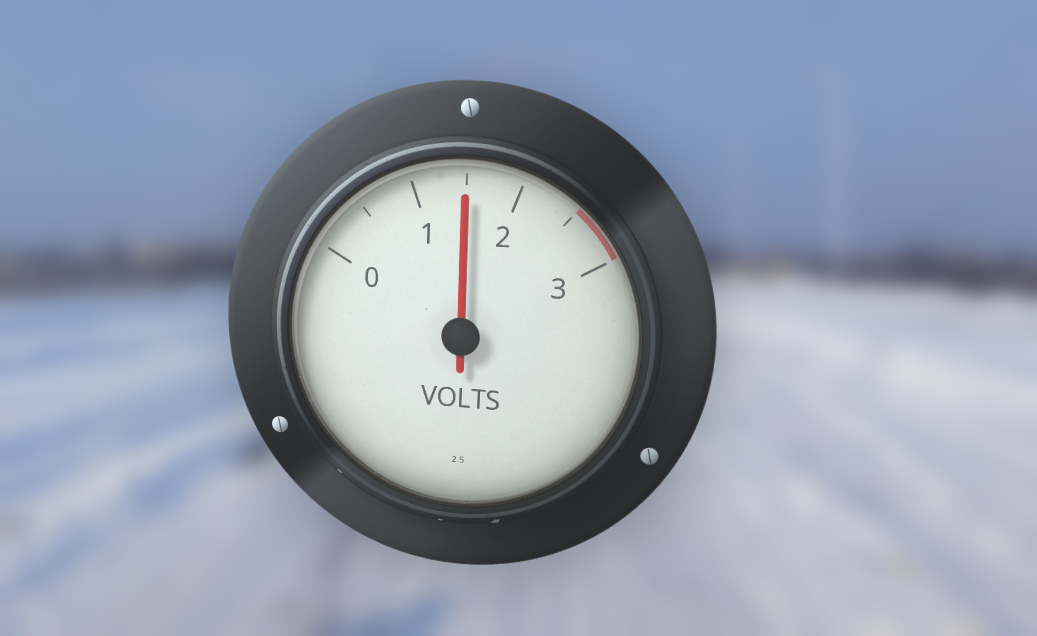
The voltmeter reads {"value": 1.5, "unit": "V"}
